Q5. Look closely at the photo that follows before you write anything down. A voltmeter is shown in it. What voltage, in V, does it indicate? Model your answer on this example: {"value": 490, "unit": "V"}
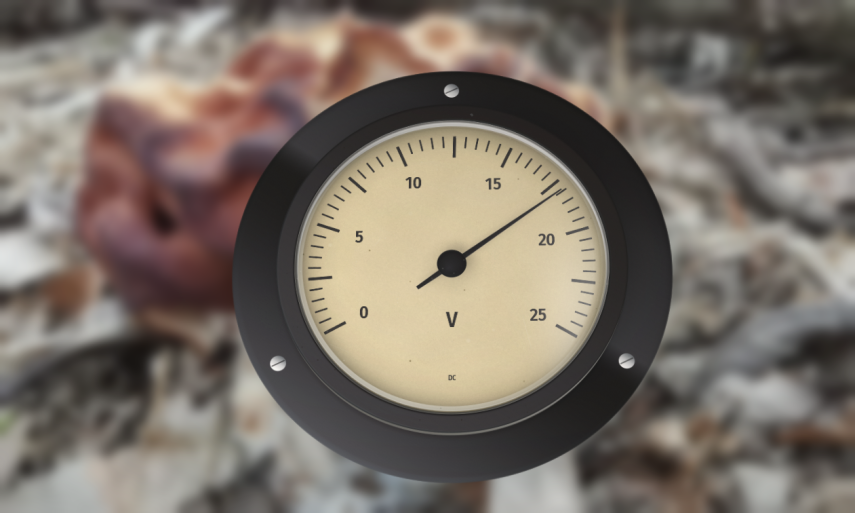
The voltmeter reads {"value": 18, "unit": "V"}
